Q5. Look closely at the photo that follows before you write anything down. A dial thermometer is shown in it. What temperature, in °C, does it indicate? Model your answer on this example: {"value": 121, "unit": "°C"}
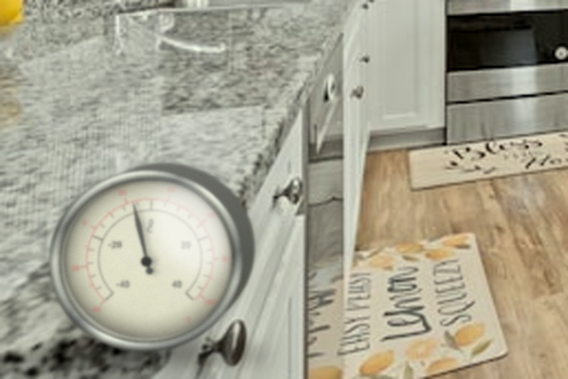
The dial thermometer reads {"value": -4, "unit": "°C"}
